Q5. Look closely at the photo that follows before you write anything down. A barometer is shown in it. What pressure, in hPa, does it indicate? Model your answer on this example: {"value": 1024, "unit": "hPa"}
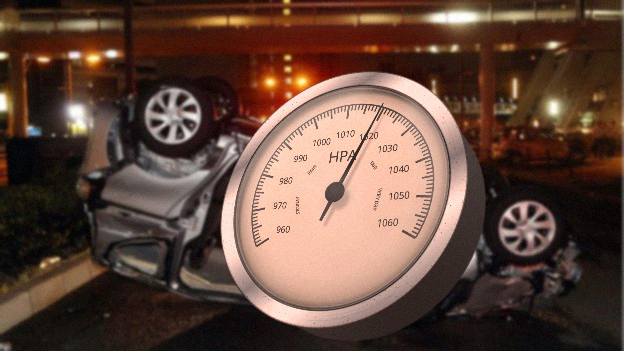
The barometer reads {"value": 1020, "unit": "hPa"}
